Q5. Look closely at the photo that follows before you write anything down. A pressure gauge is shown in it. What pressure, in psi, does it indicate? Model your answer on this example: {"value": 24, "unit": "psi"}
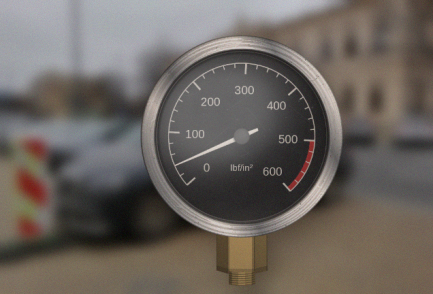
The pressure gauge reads {"value": 40, "unit": "psi"}
